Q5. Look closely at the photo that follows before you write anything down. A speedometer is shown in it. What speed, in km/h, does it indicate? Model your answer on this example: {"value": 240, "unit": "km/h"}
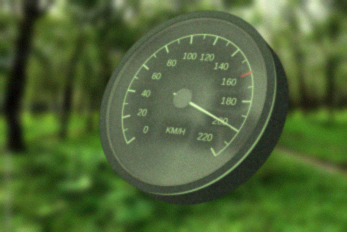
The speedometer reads {"value": 200, "unit": "km/h"}
